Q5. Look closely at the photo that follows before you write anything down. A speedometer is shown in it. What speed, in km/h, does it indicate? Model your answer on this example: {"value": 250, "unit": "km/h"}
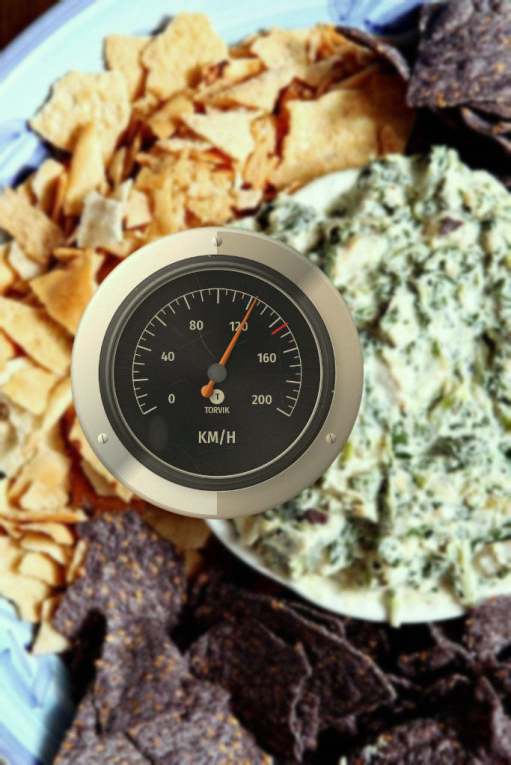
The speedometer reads {"value": 122.5, "unit": "km/h"}
